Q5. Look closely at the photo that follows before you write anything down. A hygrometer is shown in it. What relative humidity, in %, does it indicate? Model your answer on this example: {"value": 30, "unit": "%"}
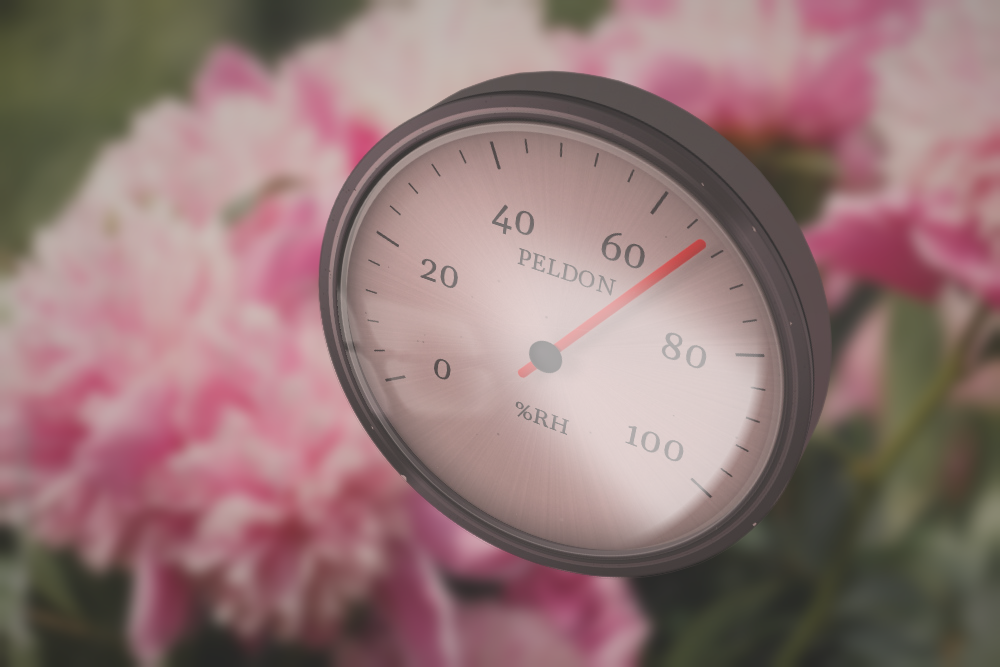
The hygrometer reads {"value": 66, "unit": "%"}
